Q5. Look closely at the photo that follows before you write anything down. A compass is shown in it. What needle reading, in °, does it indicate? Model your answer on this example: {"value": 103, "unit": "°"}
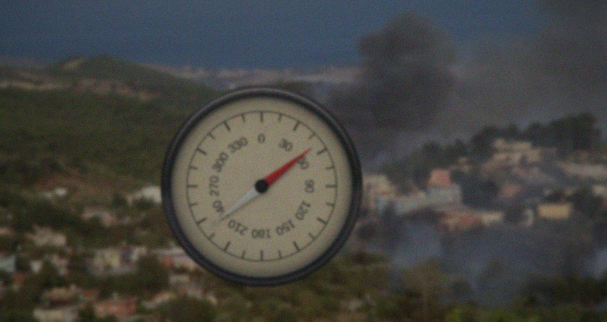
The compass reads {"value": 52.5, "unit": "°"}
